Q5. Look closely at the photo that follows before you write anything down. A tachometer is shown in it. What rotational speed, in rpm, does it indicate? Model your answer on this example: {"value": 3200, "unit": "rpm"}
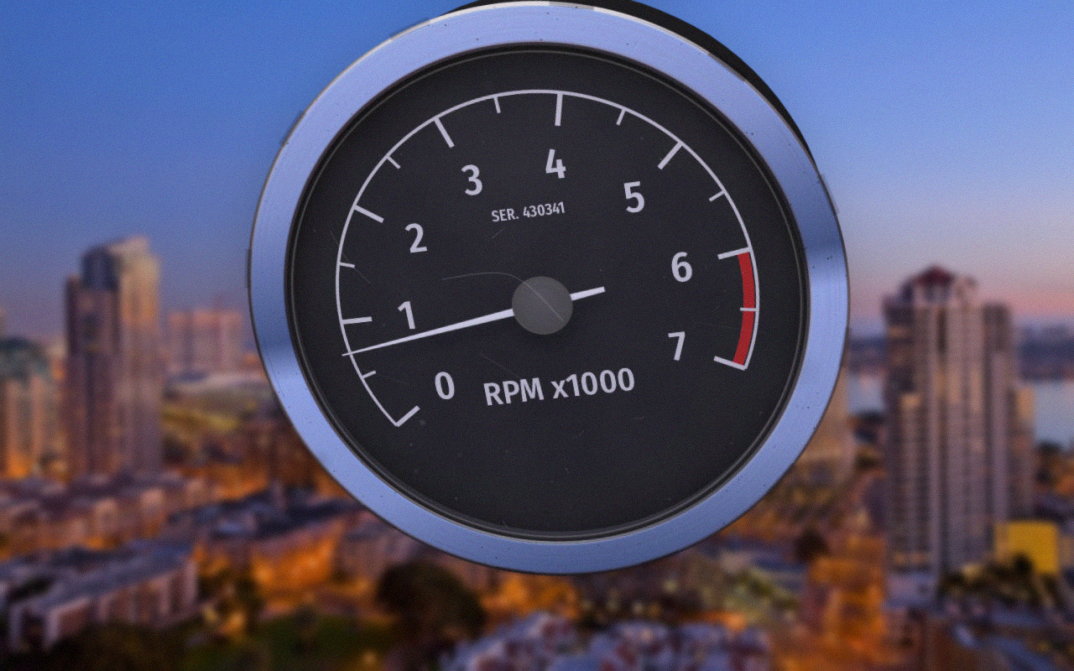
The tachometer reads {"value": 750, "unit": "rpm"}
